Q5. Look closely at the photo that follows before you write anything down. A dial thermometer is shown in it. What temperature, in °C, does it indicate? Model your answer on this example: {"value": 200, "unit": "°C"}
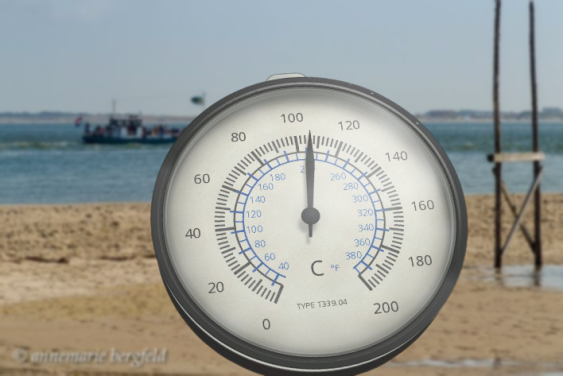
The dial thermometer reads {"value": 106, "unit": "°C"}
